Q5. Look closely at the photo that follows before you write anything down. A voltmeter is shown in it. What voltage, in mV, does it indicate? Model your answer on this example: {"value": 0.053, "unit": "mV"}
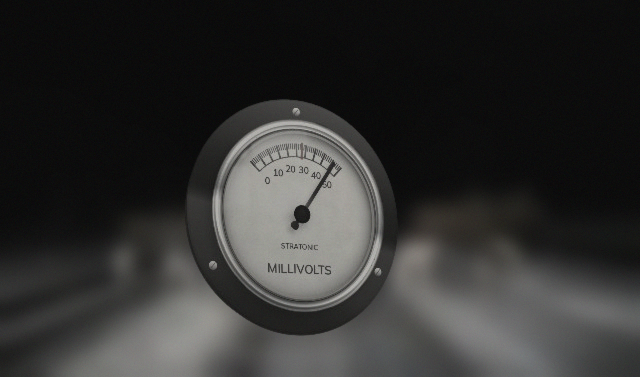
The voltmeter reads {"value": 45, "unit": "mV"}
